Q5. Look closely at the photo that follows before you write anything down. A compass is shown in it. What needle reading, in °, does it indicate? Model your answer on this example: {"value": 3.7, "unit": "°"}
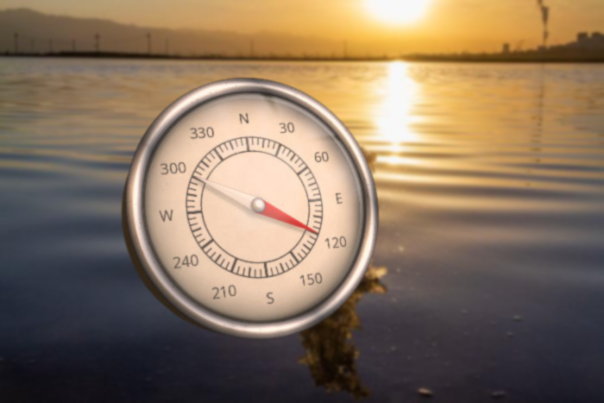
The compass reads {"value": 120, "unit": "°"}
